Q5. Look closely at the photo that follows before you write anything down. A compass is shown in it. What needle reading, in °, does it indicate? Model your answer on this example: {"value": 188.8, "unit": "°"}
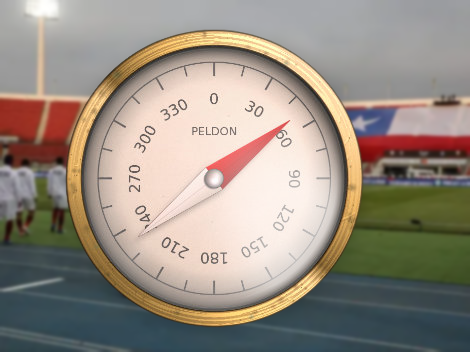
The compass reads {"value": 52.5, "unit": "°"}
